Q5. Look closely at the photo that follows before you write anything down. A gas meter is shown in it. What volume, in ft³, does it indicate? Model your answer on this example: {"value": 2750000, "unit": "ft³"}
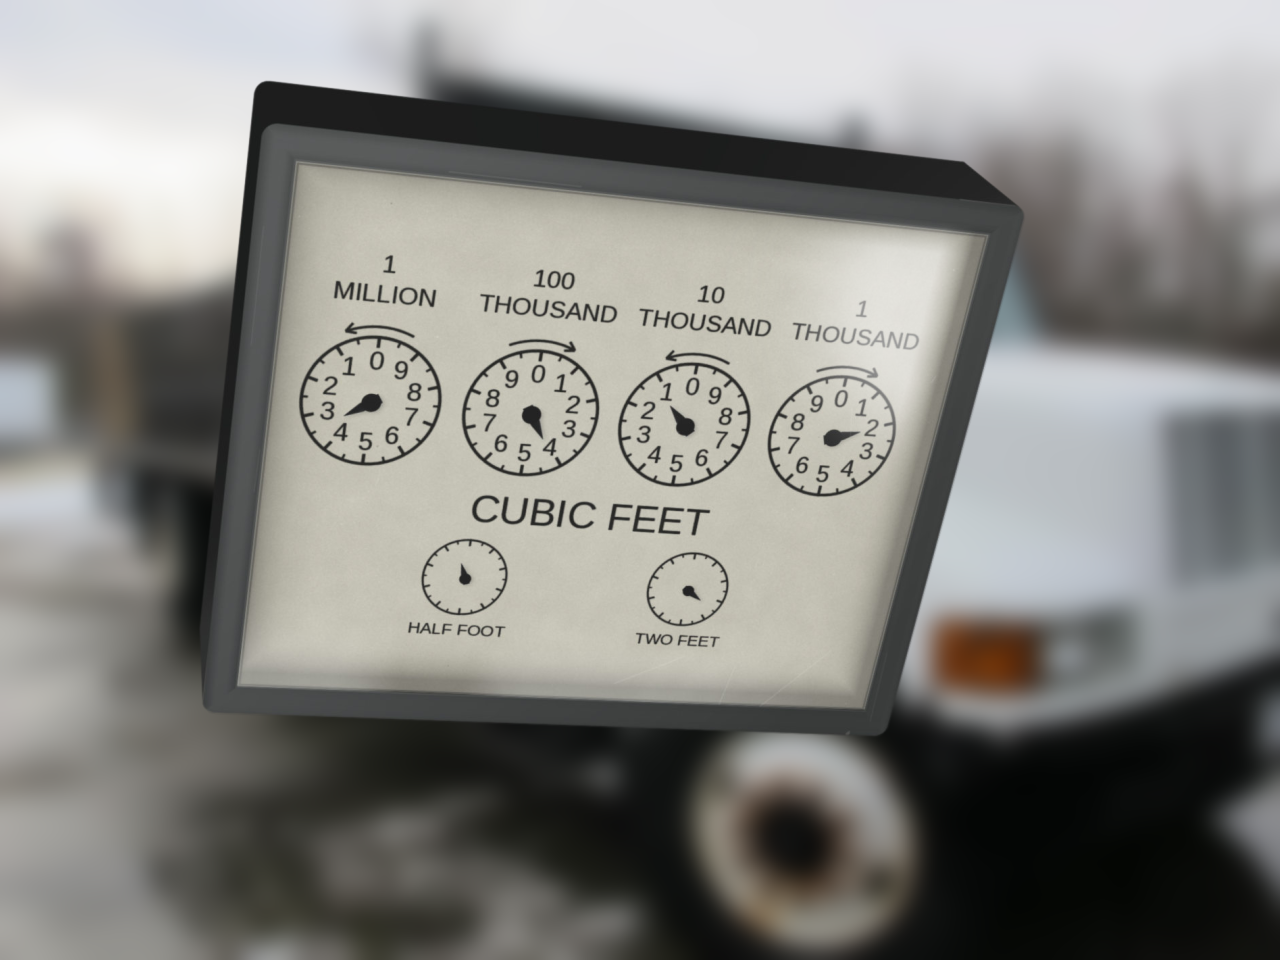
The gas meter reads {"value": 341200, "unit": "ft³"}
